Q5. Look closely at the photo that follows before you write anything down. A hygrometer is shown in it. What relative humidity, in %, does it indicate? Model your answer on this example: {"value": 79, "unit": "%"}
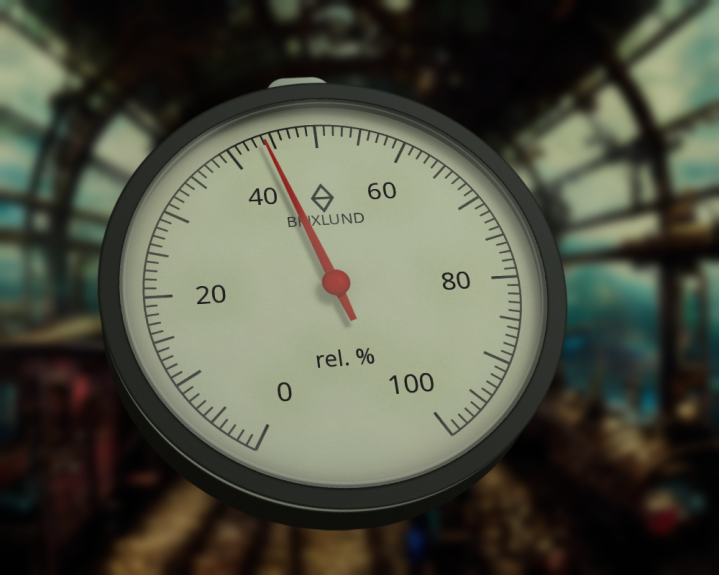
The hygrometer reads {"value": 44, "unit": "%"}
